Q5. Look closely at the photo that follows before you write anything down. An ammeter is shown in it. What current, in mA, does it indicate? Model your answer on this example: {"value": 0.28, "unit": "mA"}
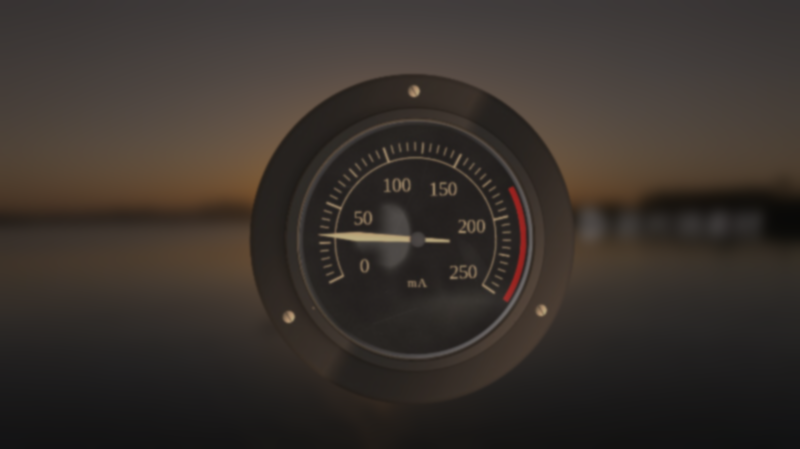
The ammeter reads {"value": 30, "unit": "mA"}
